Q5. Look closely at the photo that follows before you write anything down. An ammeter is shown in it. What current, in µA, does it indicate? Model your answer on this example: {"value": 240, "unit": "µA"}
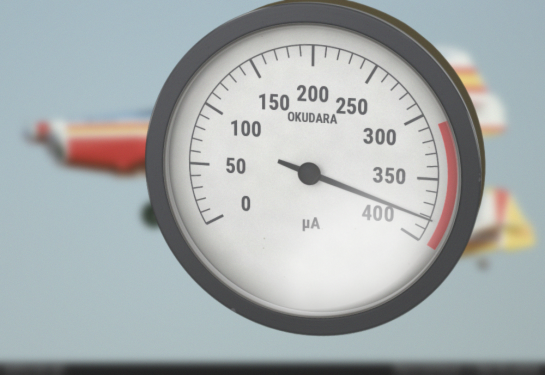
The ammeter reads {"value": 380, "unit": "µA"}
